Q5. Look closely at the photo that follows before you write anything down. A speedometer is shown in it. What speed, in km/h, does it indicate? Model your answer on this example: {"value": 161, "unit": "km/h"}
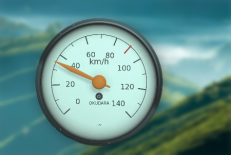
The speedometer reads {"value": 35, "unit": "km/h"}
